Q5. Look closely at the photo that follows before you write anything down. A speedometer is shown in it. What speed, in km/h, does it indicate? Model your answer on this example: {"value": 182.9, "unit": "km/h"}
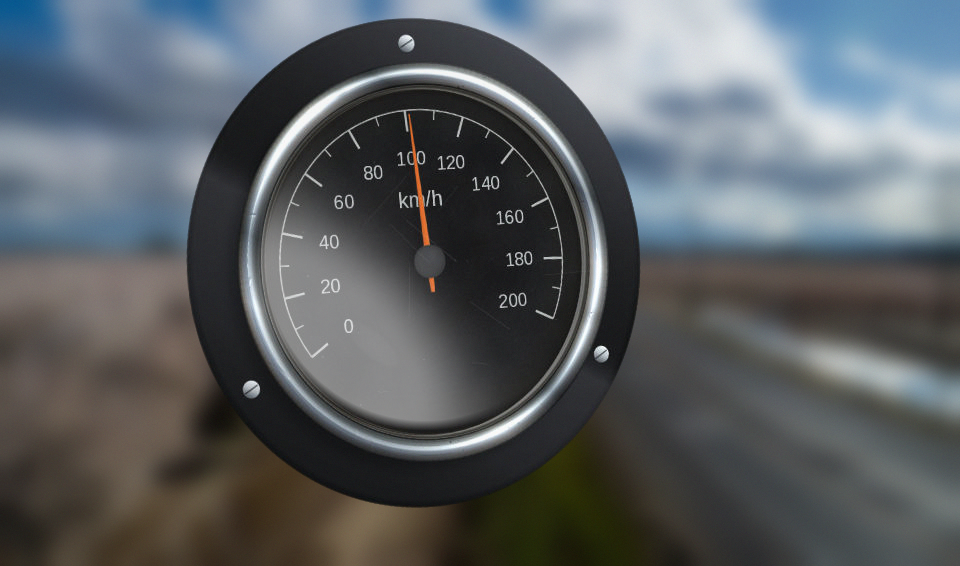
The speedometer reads {"value": 100, "unit": "km/h"}
